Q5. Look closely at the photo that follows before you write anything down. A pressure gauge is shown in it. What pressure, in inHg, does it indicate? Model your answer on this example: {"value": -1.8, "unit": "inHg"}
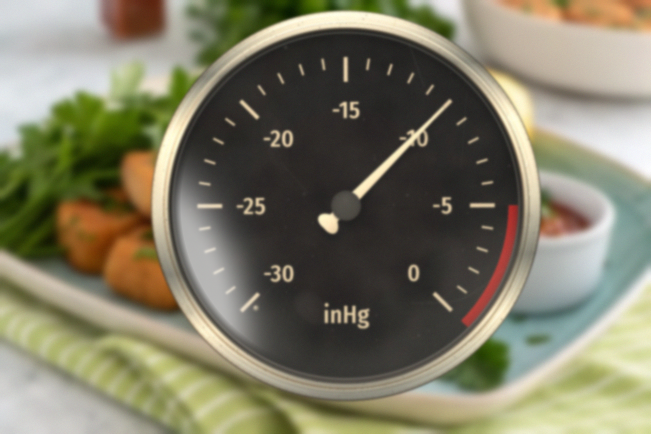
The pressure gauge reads {"value": -10, "unit": "inHg"}
